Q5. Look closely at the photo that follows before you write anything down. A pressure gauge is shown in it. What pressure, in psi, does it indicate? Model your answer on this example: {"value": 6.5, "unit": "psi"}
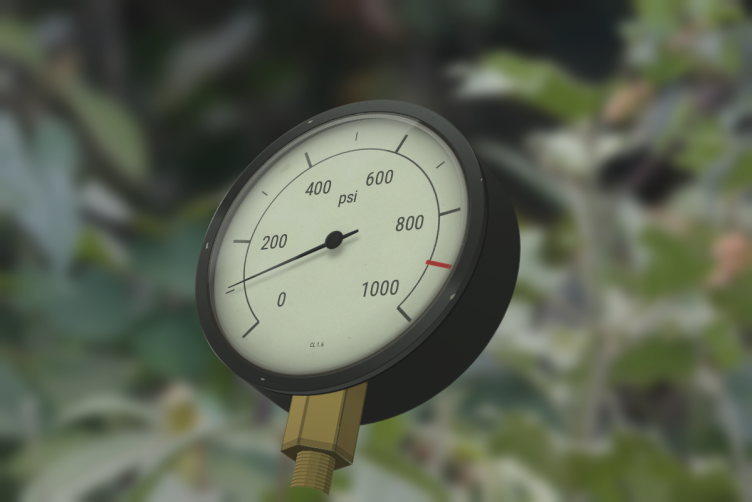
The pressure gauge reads {"value": 100, "unit": "psi"}
